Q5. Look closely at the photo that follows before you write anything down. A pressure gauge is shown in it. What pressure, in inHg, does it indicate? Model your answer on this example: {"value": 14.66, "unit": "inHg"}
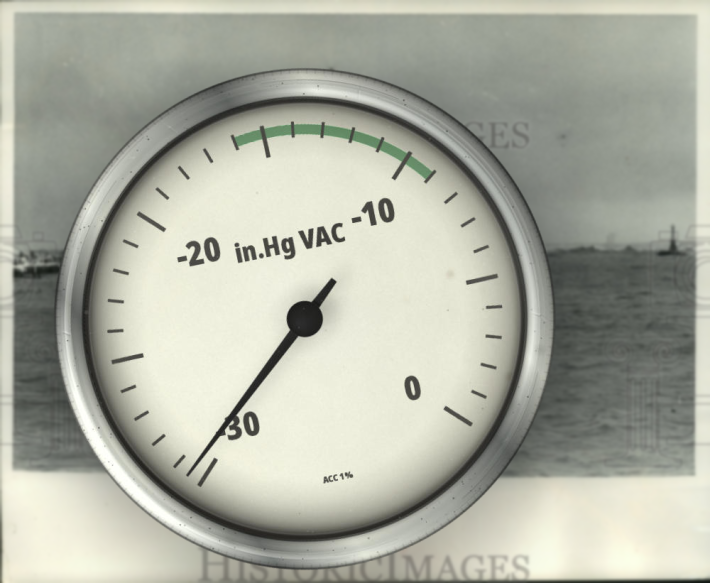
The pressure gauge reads {"value": -29.5, "unit": "inHg"}
